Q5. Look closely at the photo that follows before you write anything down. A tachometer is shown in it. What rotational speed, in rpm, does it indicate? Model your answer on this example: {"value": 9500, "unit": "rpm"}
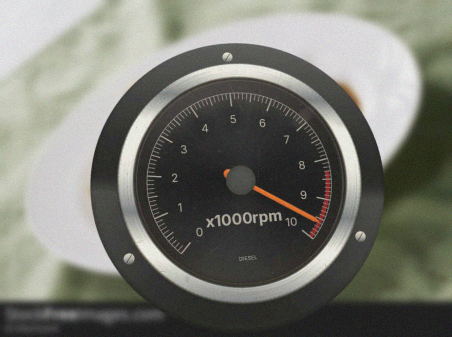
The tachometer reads {"value": 9600, "unit": "rpm"}
